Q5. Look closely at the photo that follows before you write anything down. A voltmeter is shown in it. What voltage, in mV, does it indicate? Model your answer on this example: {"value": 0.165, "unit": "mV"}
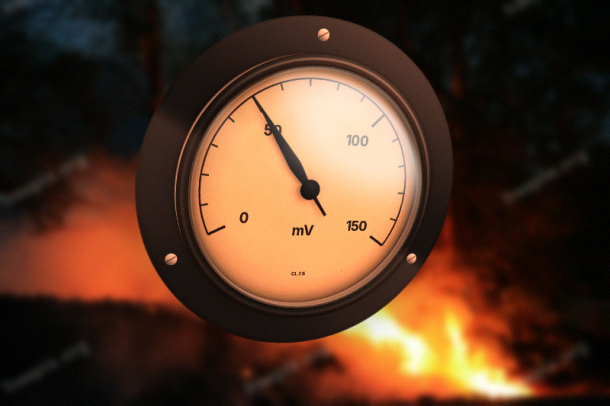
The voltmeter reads {"value": 50, "unit": "mV"}
